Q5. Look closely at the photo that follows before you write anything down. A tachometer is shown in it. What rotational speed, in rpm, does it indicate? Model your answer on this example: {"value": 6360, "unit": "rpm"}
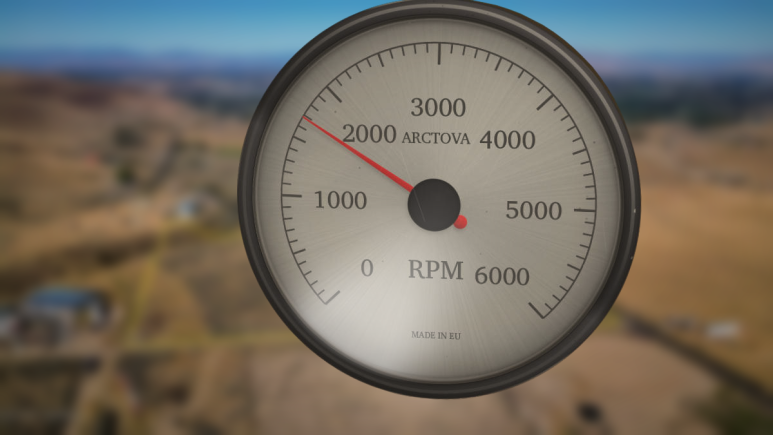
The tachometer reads {"value": 1700, "unit": "rpm"}
